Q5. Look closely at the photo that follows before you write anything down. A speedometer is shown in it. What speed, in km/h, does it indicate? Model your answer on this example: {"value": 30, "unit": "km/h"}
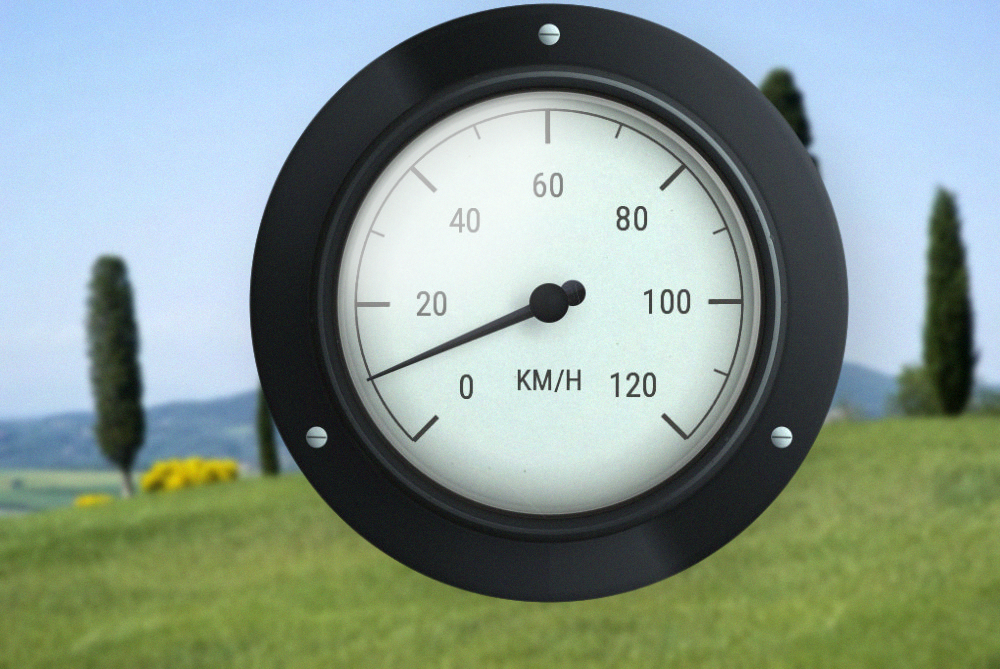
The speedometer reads {"value": 10, "unit": "km/h"}
